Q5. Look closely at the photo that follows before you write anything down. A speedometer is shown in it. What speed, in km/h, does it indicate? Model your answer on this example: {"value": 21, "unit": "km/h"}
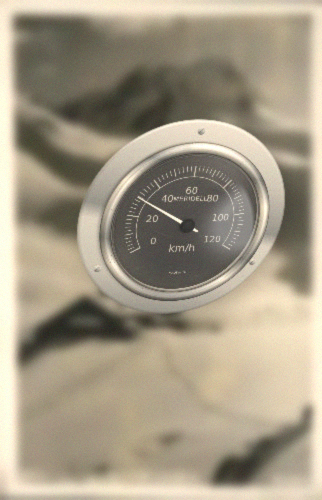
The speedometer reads {"value": 30, "unit": "km/h"}
